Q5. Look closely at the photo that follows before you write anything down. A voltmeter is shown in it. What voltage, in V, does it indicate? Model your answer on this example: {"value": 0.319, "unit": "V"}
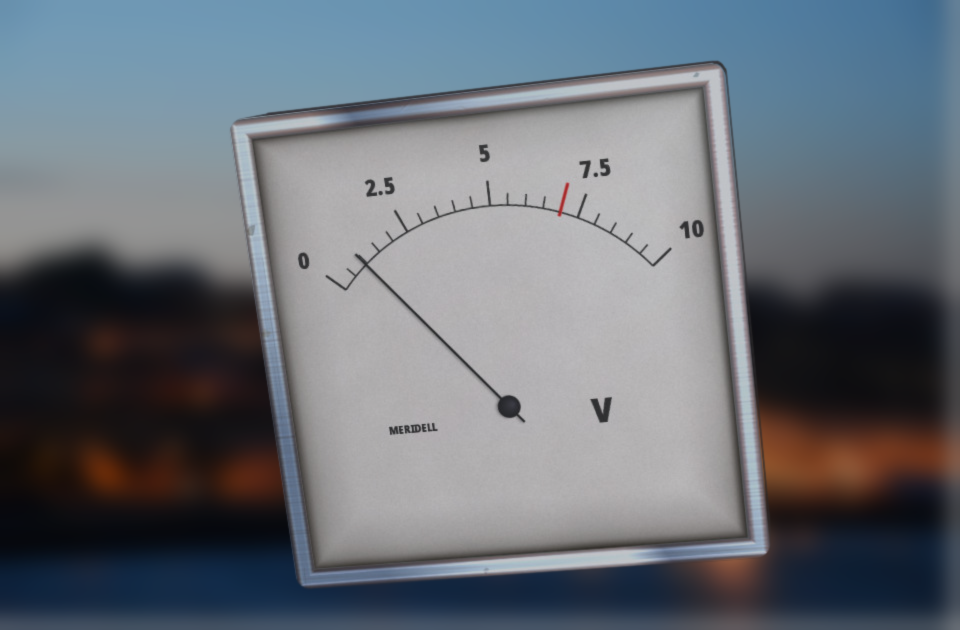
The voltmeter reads {"value": 1, "unit": "V"}
